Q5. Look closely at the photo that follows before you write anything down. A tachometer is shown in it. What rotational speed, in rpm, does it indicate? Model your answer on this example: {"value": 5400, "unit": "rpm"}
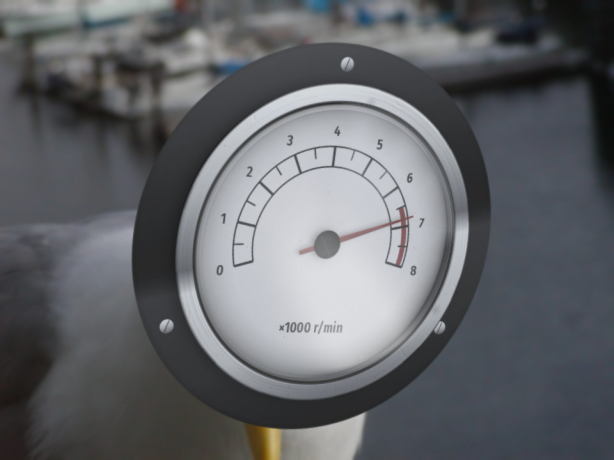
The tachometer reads {"value": 6750, "unit": "rpm"}
